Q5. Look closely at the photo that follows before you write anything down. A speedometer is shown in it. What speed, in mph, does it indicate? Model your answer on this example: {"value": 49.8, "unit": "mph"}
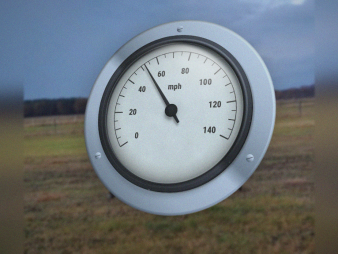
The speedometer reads {"value": 52.5, "unit": "mph"}
